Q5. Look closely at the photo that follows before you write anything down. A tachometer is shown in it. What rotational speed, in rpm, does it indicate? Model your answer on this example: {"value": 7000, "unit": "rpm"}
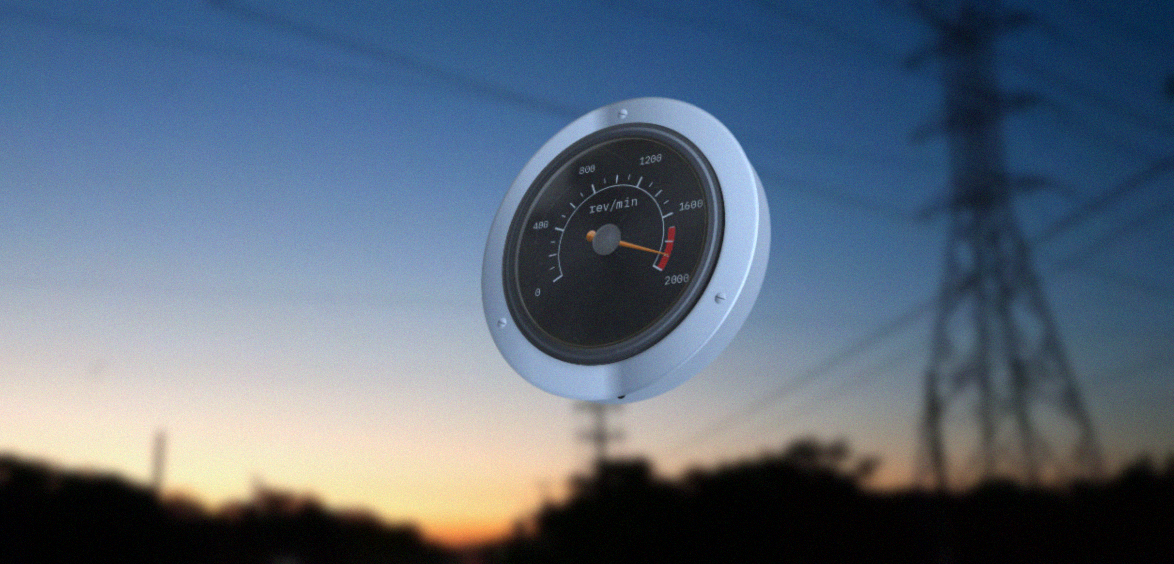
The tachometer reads {"value": 1900, "unit": "rpm"}
